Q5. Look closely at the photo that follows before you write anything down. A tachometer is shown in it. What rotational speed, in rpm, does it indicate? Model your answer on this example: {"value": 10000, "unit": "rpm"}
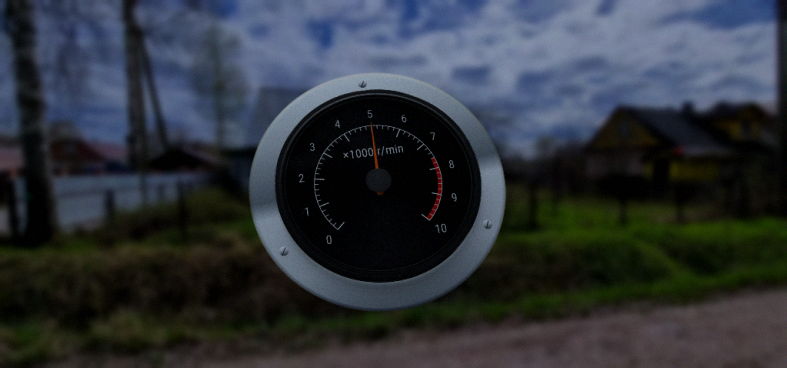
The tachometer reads {"value": 5000, "unit": "rpm"}
